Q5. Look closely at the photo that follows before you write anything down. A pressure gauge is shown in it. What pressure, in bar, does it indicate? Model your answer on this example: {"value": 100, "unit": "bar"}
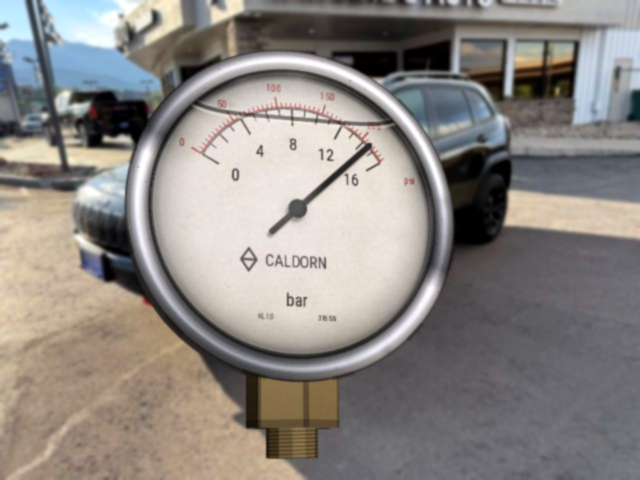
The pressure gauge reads {"value": 14.5, "unit": "bar"}
